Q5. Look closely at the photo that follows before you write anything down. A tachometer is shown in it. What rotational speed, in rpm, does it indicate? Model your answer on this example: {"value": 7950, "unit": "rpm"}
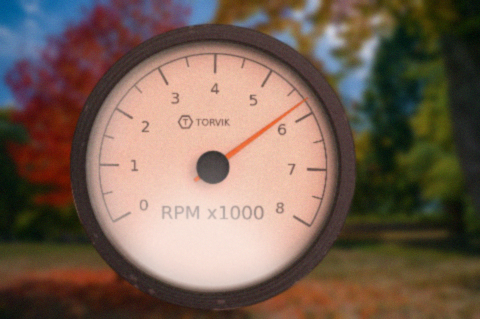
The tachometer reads {"value": 5750, "unit": "rpm"}
